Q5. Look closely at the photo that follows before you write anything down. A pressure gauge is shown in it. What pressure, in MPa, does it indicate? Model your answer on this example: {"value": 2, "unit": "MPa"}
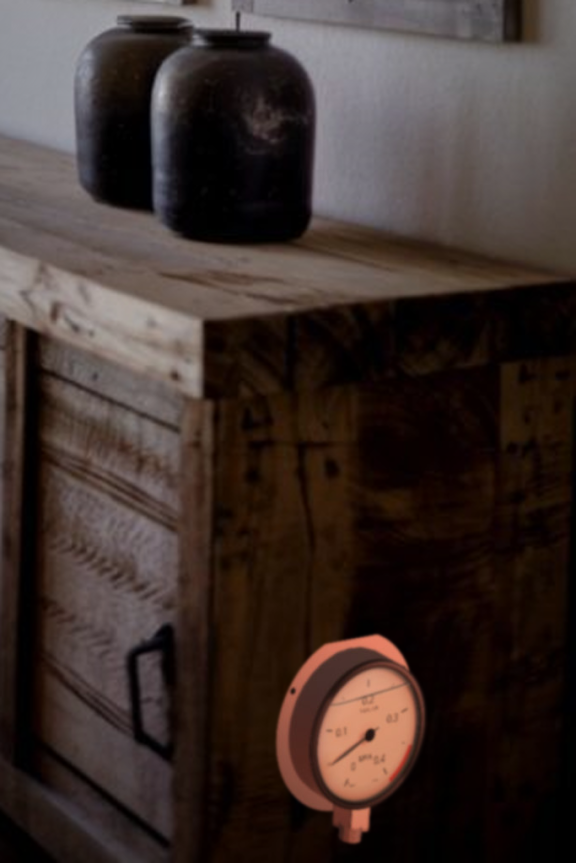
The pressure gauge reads {"value": 0.05, "unit": "MPa"}
